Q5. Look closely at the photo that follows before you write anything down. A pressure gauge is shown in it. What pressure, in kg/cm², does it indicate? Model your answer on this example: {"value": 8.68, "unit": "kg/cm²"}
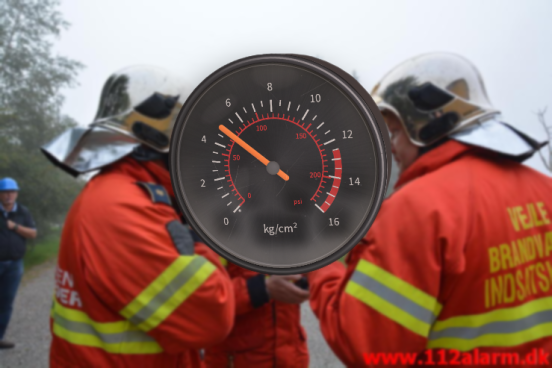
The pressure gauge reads {"value": 5, "unit": "kg/cm²"}
